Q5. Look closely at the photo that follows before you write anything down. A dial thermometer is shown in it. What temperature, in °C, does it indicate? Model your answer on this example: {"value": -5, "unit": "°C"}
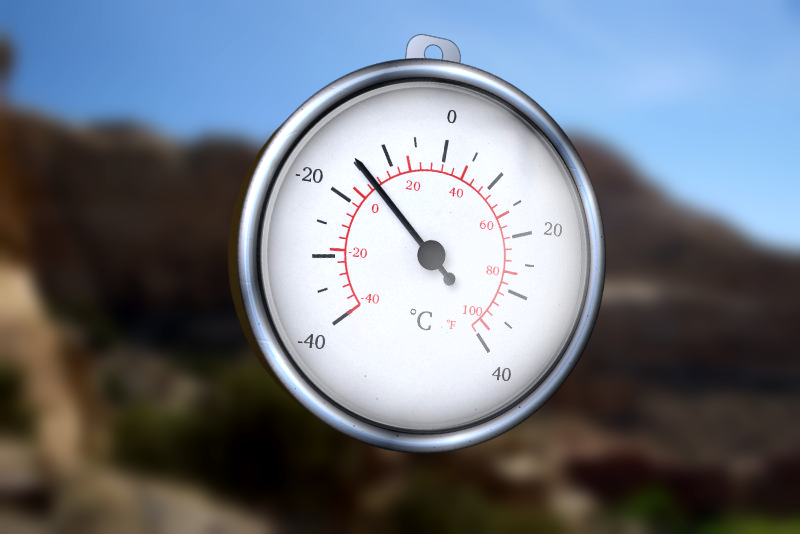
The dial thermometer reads {"value": -15, "unit": "°C"}
